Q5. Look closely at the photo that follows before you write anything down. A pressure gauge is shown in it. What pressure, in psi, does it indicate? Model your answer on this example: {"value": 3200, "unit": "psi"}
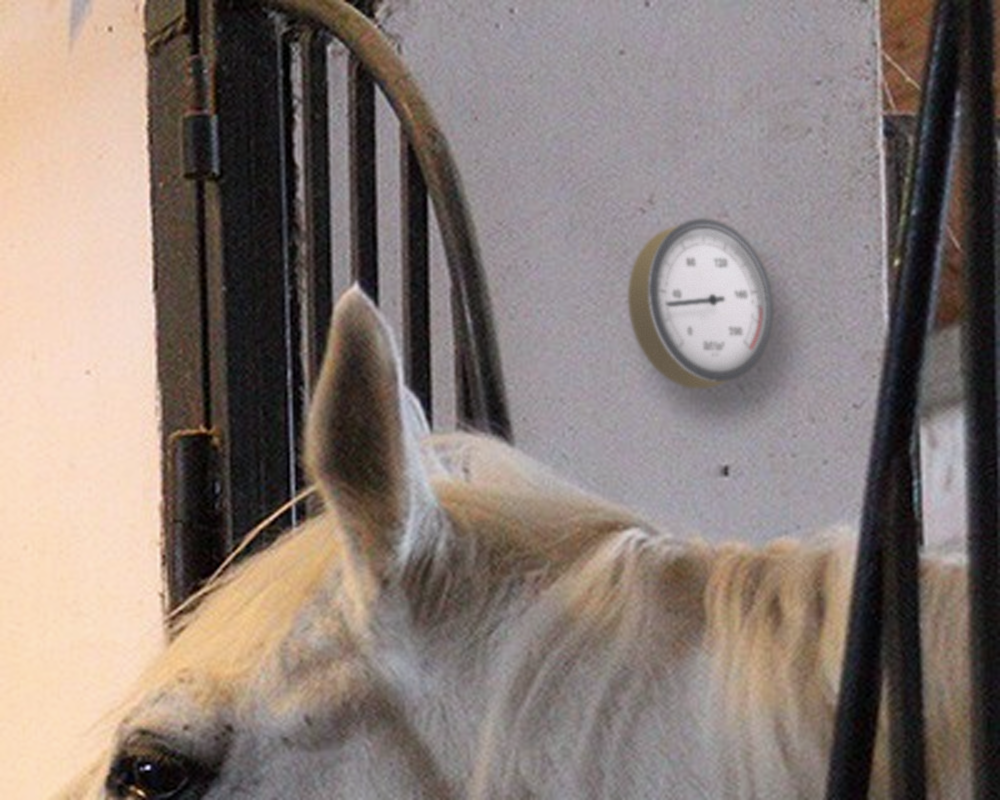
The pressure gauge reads {"value": 30, "unit": "psi"}
